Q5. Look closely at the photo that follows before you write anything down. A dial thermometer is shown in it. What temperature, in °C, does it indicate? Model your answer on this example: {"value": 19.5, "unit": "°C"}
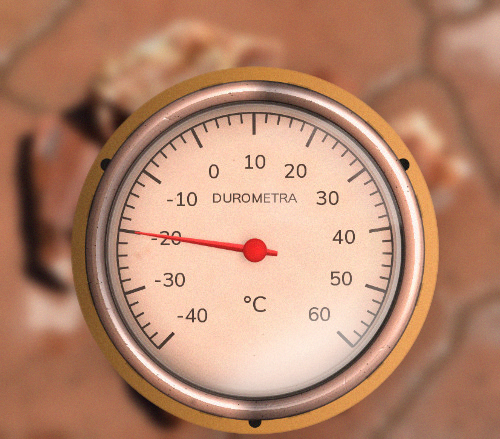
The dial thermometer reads {"value": -20, "unit": "°C"}
